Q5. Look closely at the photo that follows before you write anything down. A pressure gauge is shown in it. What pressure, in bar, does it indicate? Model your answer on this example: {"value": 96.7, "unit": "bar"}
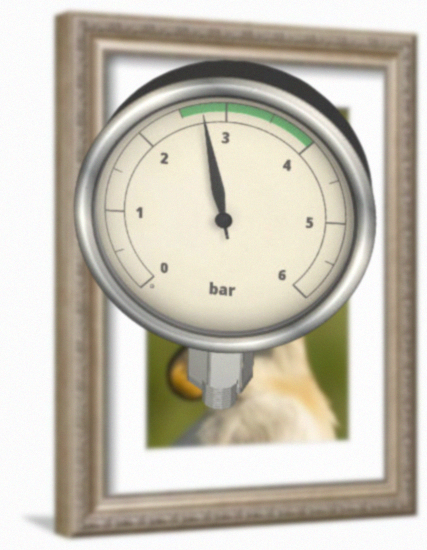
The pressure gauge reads {"value": 2.75, "unit": "bar"}
